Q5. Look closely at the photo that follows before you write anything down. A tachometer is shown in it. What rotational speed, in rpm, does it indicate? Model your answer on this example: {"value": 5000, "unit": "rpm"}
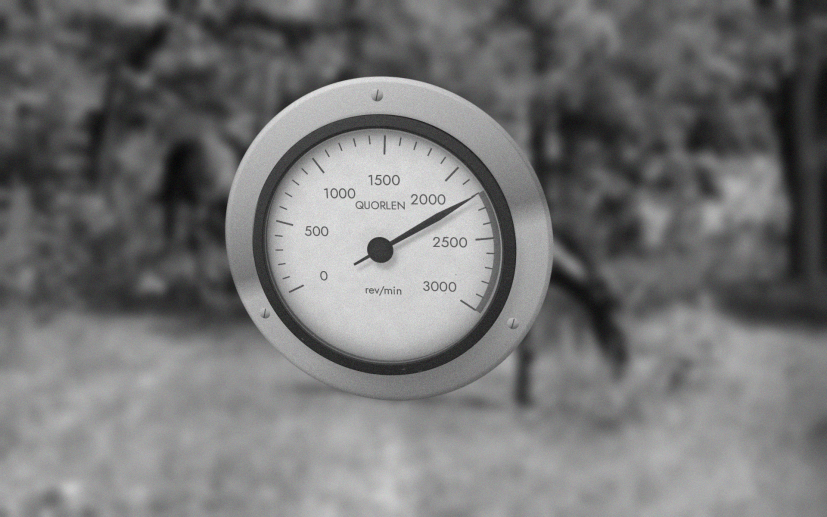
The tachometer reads {"value": 2200, "unit": "rpm"}
